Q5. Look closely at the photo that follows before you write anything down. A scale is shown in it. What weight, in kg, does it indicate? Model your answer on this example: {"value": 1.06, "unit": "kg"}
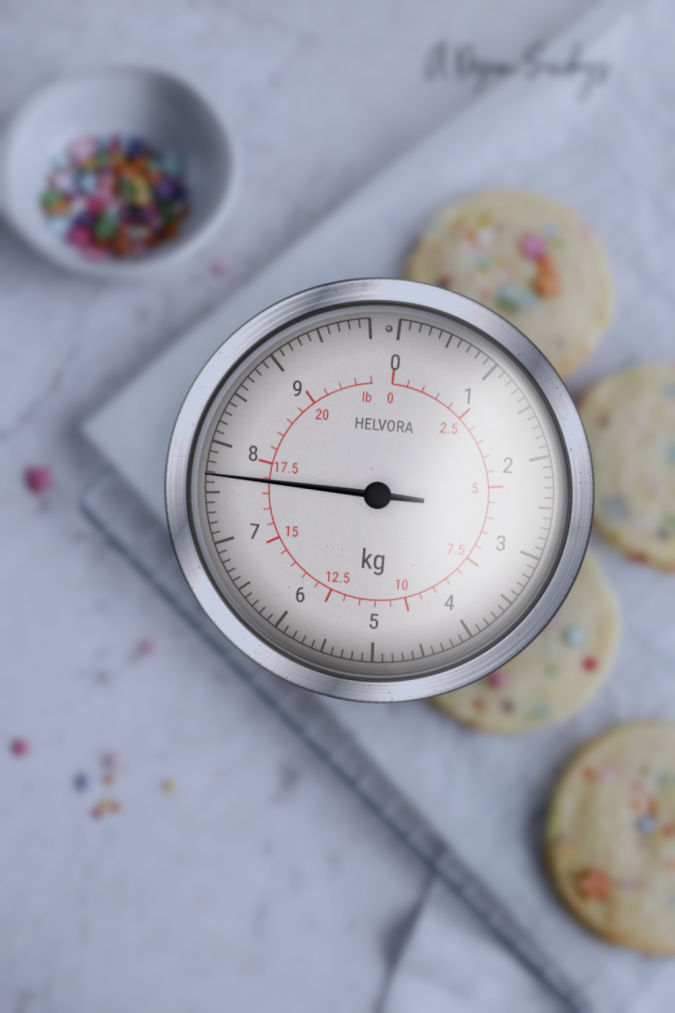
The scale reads {"value": 7.7, "unit": "kg"}
